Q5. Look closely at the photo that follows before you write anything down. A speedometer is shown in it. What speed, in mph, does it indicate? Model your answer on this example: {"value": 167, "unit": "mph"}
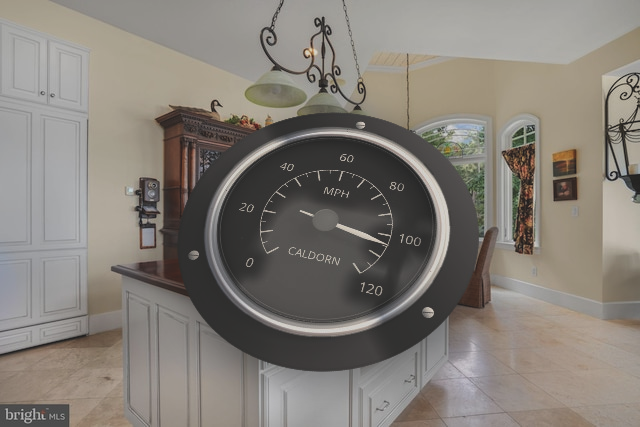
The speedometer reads {"value": 105, "unit": "mph"}
